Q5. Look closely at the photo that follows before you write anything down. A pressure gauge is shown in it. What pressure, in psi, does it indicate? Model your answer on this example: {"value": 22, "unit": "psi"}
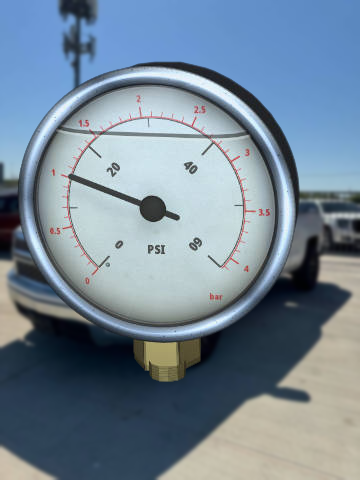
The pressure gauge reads {"value": 15, "unit": "psi"}
